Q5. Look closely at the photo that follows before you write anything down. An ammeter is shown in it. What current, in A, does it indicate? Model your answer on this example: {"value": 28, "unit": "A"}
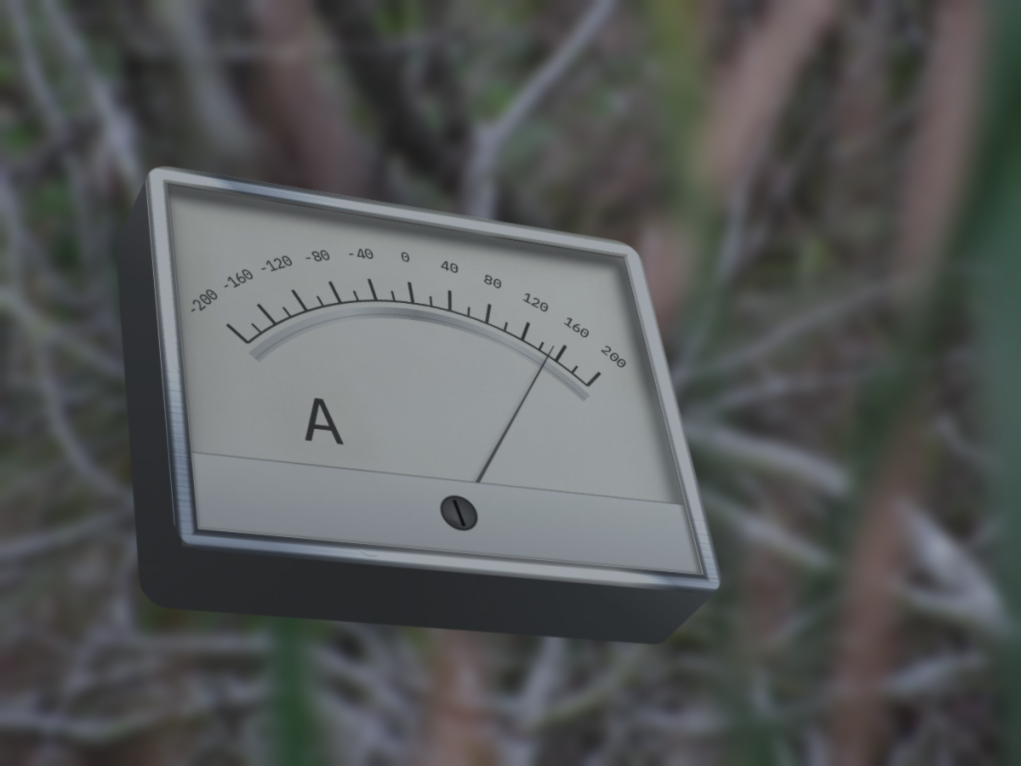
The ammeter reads {"value": 150, "unit": "A"}
